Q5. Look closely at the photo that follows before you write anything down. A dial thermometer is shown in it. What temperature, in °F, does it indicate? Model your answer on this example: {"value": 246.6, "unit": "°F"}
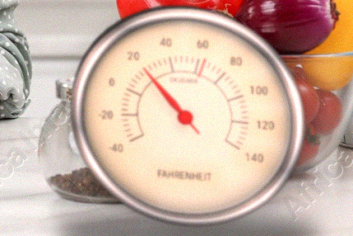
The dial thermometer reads {"value": 20, "unit": "°F"}
